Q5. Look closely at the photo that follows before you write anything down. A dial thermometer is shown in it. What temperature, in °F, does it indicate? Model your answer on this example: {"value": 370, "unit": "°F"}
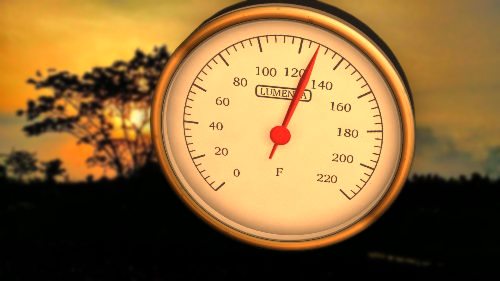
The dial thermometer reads {"value": 128, "unit": "°F"}
